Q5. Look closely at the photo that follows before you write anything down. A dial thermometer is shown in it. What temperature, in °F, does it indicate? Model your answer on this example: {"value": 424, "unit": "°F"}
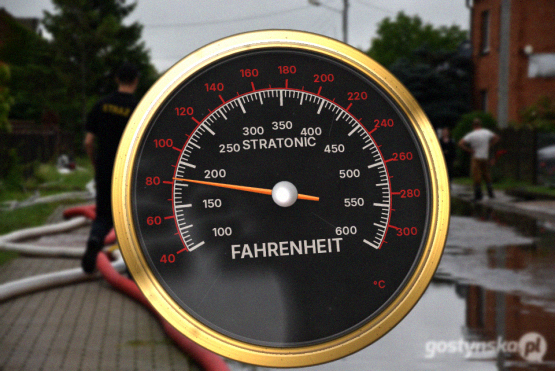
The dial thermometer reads {"value": 180, "unit": "°F"}
